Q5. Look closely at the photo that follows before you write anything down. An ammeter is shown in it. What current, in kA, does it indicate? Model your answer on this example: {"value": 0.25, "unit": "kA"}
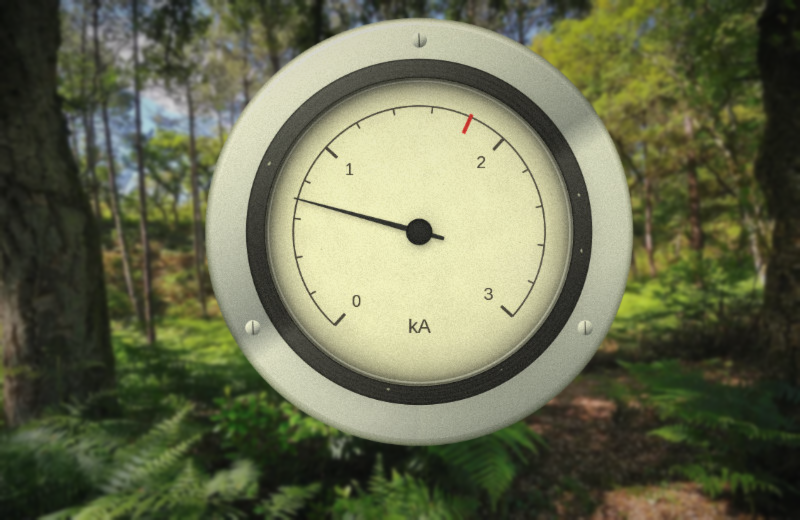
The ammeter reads {"value": 0.7, "unit": "kA"}
